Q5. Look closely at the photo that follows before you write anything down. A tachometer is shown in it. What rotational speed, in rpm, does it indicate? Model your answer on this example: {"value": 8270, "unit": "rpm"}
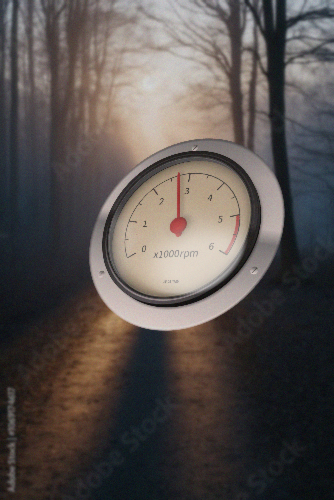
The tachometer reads {"value": 2750, "unit": "rpm"}
